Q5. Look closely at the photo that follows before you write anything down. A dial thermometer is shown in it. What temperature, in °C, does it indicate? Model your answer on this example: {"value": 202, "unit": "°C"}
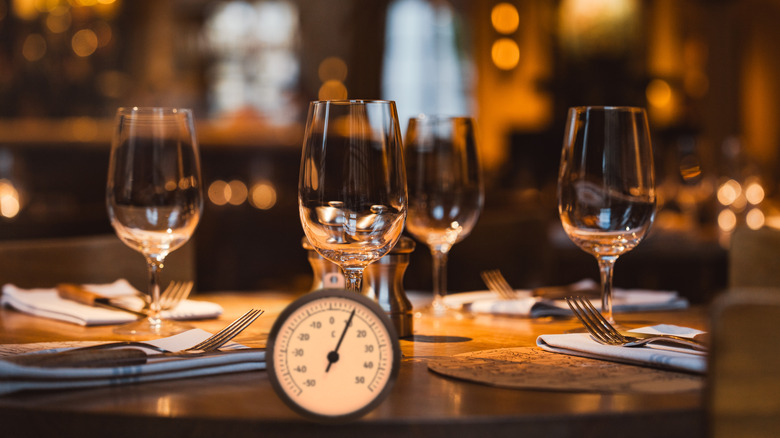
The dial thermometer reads {"value": 10, "unit": "°C"}
